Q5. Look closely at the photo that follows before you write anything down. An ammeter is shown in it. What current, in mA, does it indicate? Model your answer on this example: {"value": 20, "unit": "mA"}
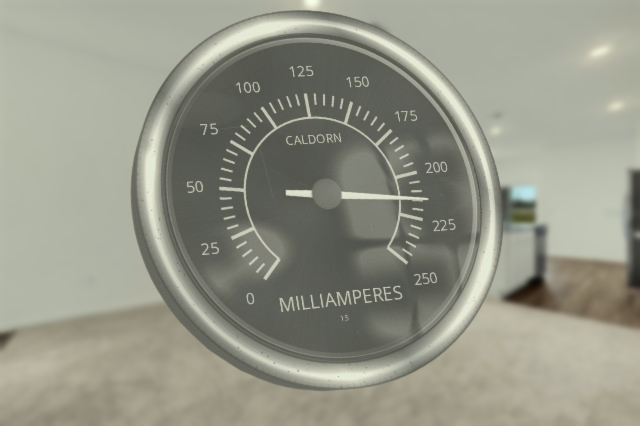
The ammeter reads {"value": 215, "unit": "mA"}
